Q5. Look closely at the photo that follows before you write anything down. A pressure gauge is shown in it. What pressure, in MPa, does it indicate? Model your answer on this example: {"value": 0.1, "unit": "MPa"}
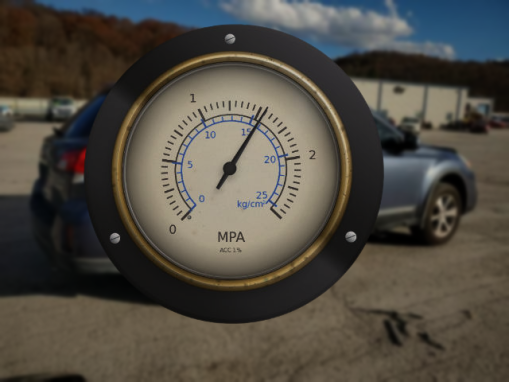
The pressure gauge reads {"value": 1.55, "unit": "MPa"}
